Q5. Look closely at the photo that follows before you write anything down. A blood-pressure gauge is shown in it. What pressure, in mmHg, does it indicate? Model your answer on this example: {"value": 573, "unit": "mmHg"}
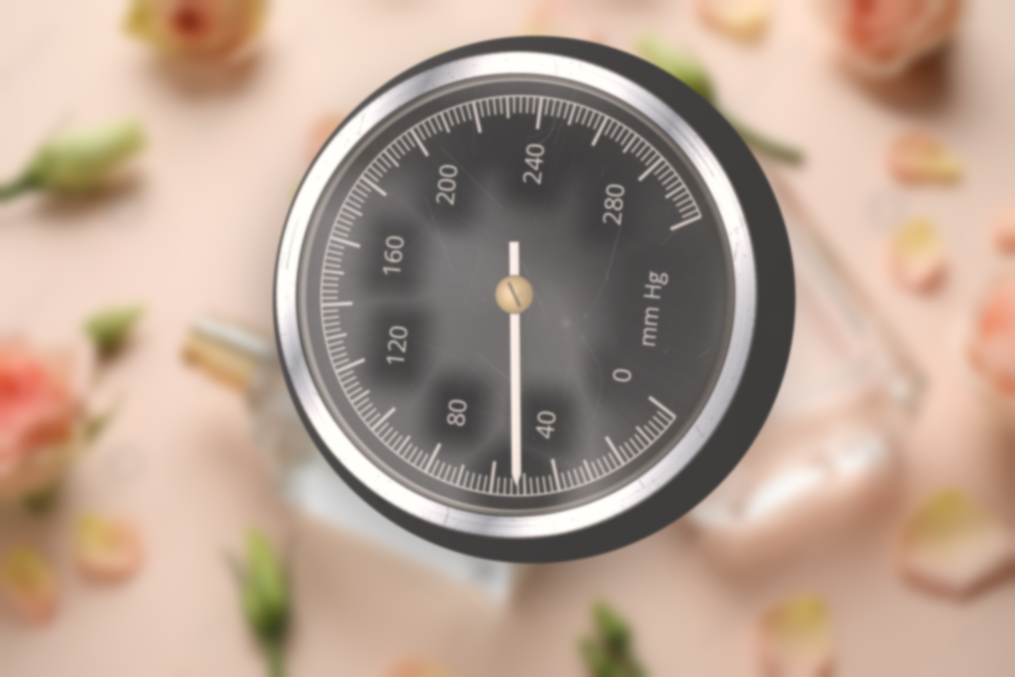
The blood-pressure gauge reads {"value": 52, "unit": "mmHg"}
